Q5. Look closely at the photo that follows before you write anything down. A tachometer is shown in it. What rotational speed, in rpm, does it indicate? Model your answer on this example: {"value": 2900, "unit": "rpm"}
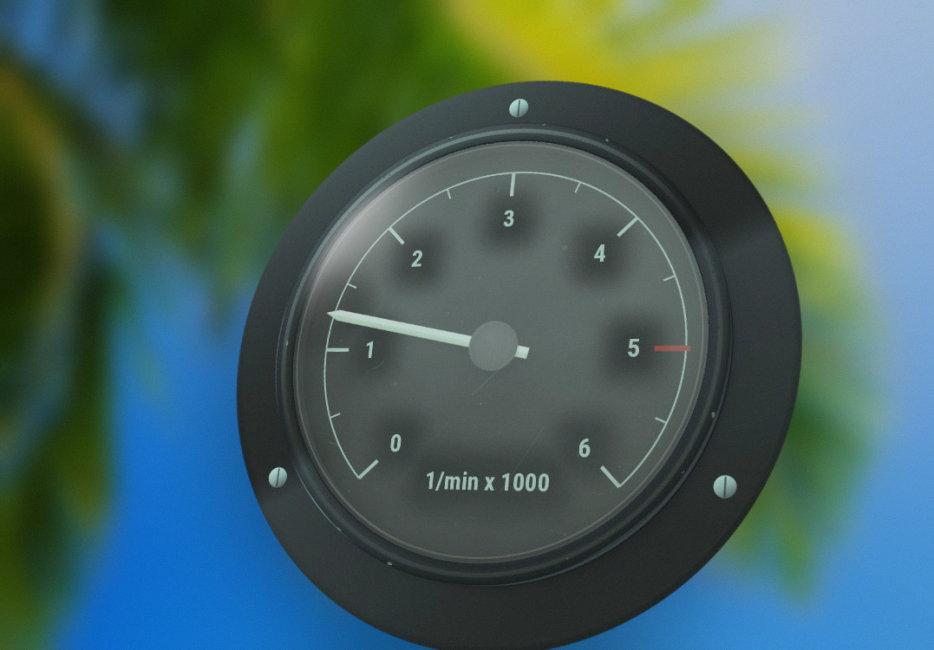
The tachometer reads {"value": 1250, "unit": "rpm"}
